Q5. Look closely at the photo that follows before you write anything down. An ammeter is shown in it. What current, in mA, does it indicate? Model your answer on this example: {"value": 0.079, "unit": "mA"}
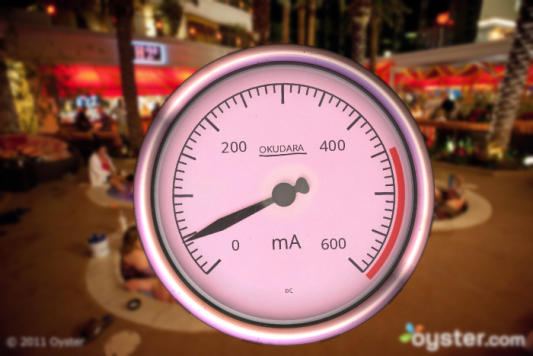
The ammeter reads {"value": 45, "unit": "mA"}
